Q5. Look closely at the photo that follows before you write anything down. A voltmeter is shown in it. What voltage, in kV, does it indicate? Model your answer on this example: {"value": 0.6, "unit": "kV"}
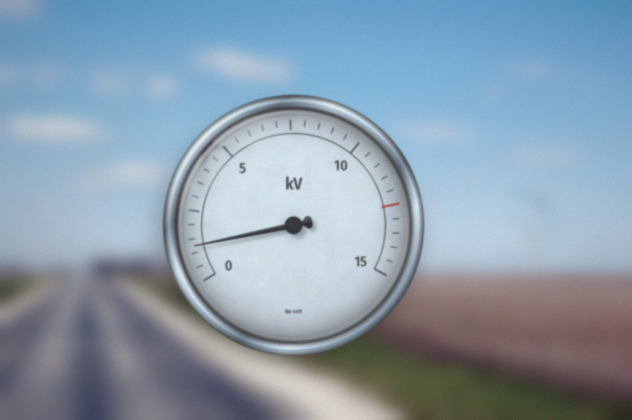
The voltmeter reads {"value": 1.25, "unit": "kV"}
